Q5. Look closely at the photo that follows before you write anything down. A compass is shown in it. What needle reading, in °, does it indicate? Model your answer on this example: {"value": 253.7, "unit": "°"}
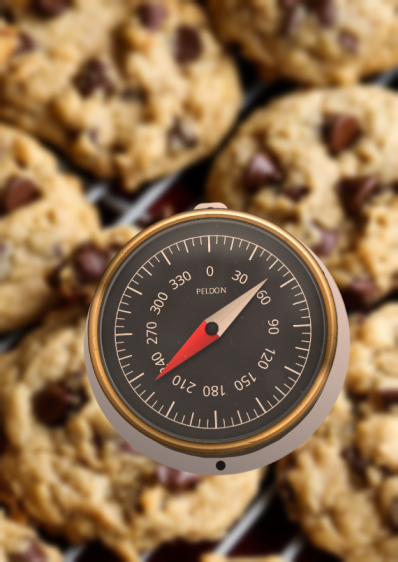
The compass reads {"value": 230, "unit": "°"}
